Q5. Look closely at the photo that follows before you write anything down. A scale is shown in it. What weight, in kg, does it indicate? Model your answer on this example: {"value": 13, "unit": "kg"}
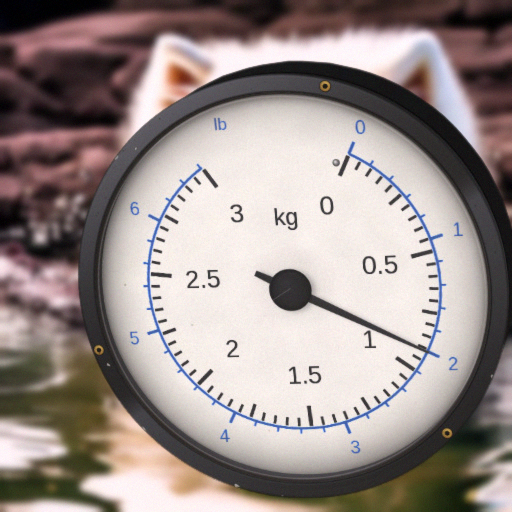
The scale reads {"value": 0.9, "unit": "kg"}
